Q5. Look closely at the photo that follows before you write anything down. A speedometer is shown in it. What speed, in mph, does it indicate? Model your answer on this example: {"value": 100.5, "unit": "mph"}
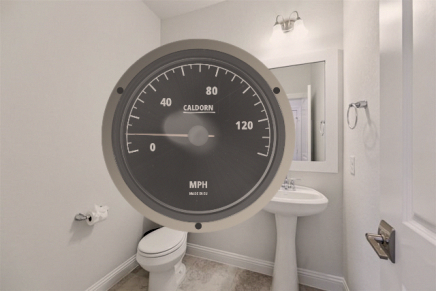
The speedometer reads {"value": 10, "unit": "mph"}
